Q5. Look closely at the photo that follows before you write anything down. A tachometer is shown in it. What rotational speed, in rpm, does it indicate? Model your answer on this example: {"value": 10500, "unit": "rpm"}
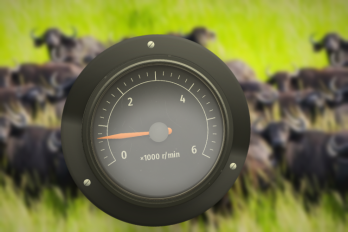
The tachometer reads {"value": 700, "unit": "rpm"}
